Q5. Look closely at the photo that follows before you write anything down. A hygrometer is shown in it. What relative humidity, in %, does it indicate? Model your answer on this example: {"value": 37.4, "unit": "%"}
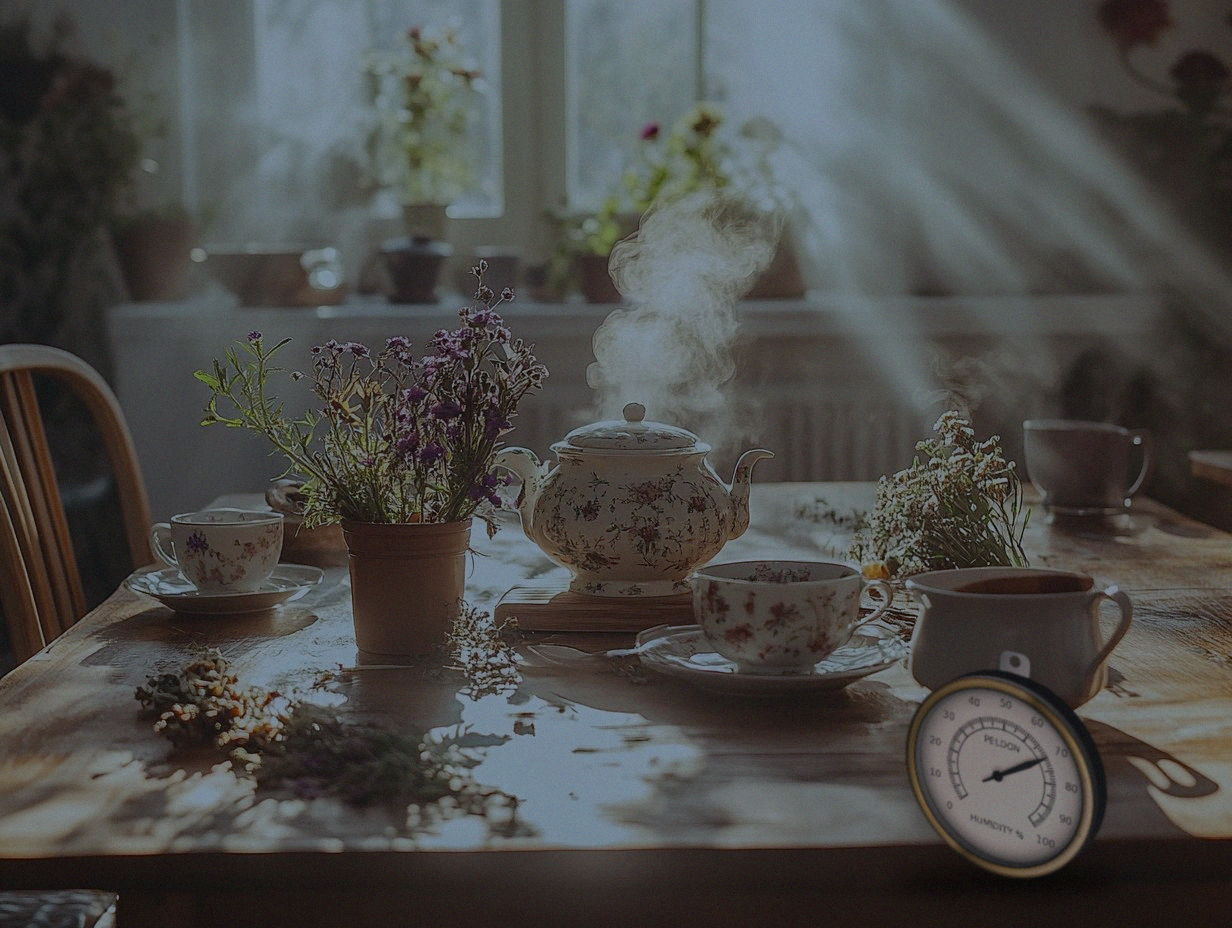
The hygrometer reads {"value": 70, "unit": "%"}
